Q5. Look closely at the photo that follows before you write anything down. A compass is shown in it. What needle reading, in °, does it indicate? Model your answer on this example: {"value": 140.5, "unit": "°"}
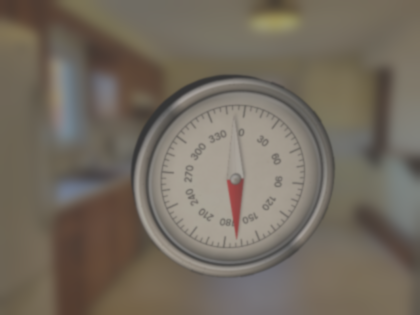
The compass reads {"value": 170, "unit": "°"}
